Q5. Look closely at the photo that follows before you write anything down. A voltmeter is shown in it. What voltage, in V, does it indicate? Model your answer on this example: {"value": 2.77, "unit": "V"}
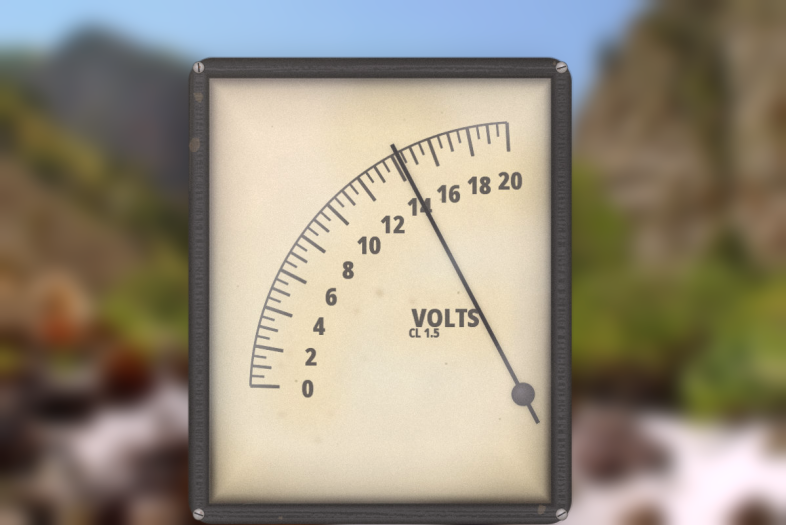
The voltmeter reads {"value": 14.25, "unit": "V"}
